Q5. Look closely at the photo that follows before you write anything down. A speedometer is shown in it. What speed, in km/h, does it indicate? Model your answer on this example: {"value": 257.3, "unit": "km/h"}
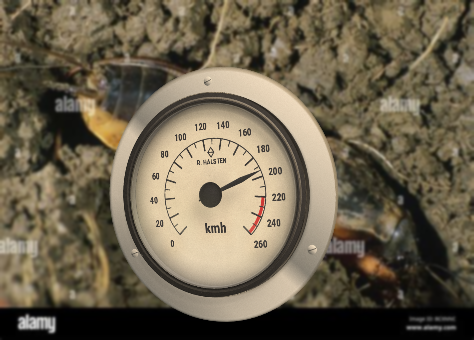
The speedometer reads {"value": 195, "unit": "km/h"}
